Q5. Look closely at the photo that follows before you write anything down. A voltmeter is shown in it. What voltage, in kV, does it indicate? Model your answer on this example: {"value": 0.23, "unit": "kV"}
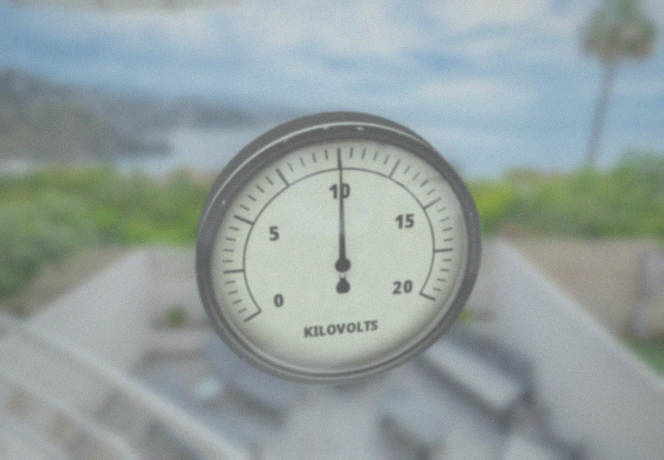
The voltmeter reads {"value": 10, "unit": "kV"}
